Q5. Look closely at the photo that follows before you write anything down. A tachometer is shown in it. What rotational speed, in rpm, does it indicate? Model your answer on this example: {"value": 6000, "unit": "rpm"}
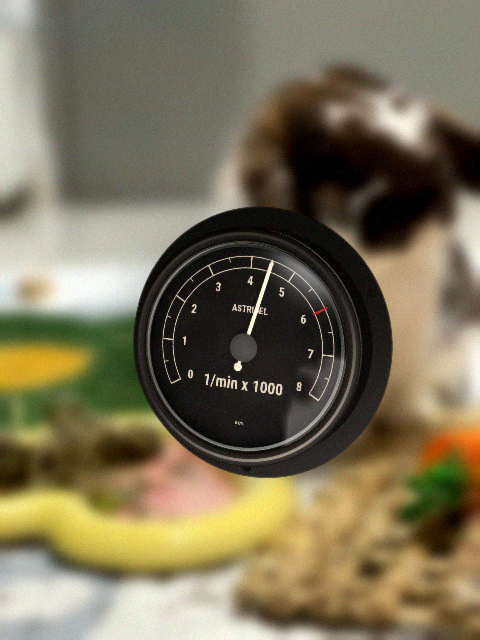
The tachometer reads {"value": 4500, "unit": "rpm"}
